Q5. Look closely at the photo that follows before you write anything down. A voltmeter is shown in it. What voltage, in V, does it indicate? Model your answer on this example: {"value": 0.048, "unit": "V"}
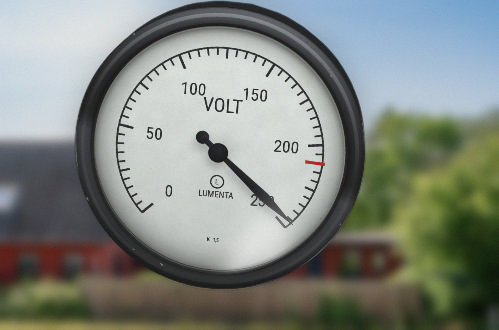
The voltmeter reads {"value": 245, "unit": "V"}
